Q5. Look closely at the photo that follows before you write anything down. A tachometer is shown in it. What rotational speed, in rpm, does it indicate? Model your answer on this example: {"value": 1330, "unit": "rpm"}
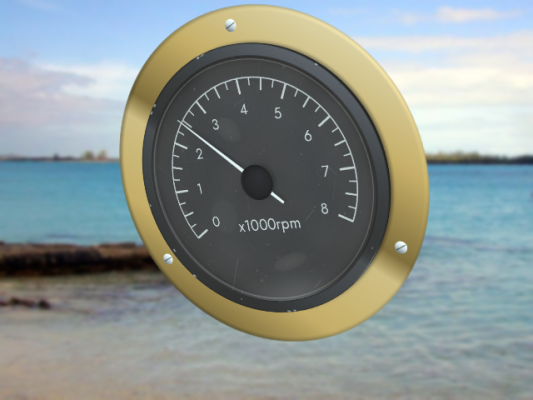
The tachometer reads {"value": 2500, "unit": "rpm"}
